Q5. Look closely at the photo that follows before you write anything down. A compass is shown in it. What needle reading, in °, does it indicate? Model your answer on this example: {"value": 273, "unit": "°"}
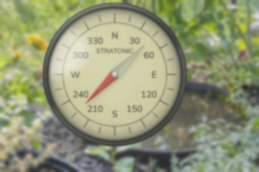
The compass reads {"value": 225, "unit": "°"}
